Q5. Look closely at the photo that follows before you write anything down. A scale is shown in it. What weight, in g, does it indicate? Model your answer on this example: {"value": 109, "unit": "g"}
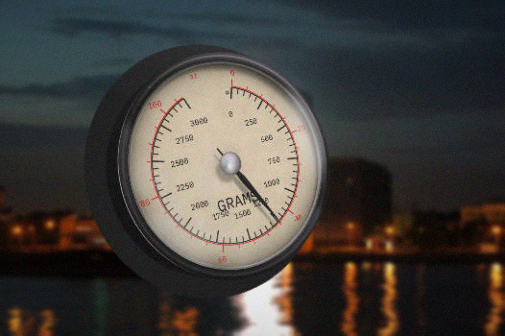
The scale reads {"value": 1250, "unit": "g"}
